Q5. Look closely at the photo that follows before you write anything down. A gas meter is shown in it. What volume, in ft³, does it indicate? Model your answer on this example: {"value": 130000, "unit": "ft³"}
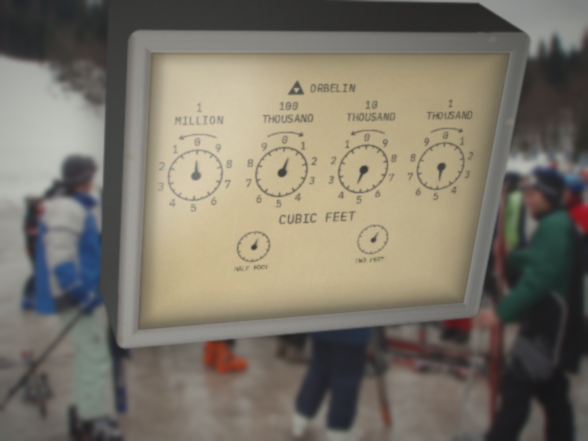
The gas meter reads {"value": 4500, "unit": "ft³"}
